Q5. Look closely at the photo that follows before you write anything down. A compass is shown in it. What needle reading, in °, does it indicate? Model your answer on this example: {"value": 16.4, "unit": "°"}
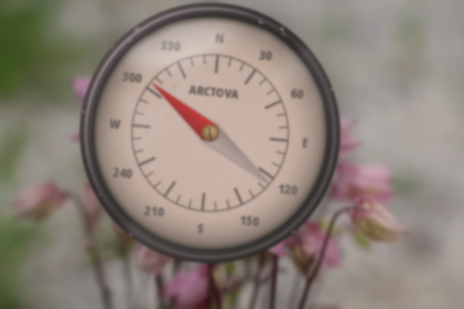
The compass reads {"value": 305, "unit": "°"}
